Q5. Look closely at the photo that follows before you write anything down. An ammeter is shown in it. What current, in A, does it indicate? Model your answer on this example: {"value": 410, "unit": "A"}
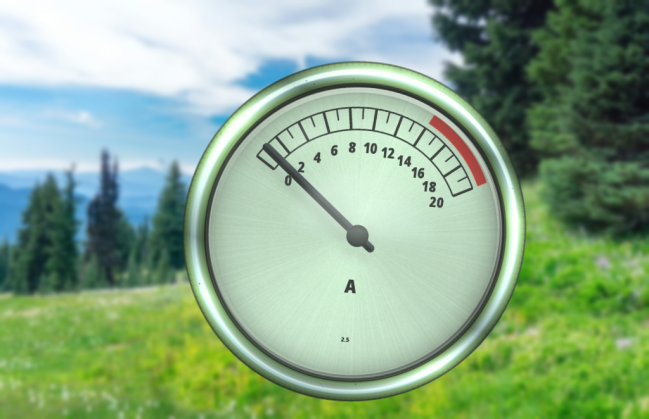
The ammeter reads {"value": 1, "unit": "A"}
